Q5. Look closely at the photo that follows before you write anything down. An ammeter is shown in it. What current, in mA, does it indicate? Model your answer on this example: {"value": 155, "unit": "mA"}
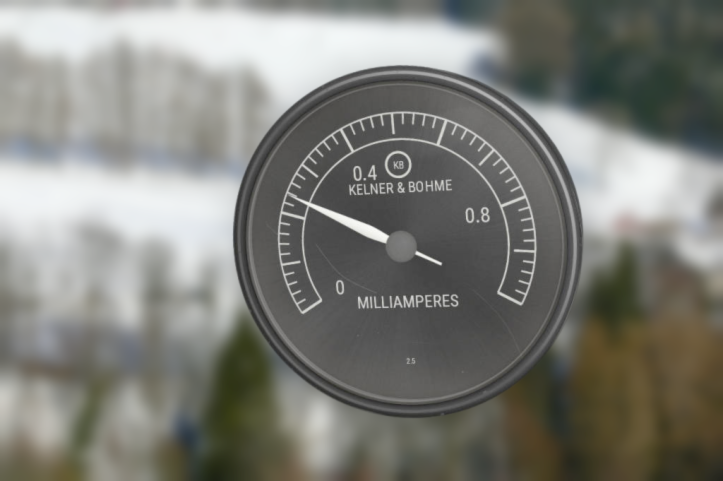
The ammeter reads {"value": 0.24, "unit": "mA"}
